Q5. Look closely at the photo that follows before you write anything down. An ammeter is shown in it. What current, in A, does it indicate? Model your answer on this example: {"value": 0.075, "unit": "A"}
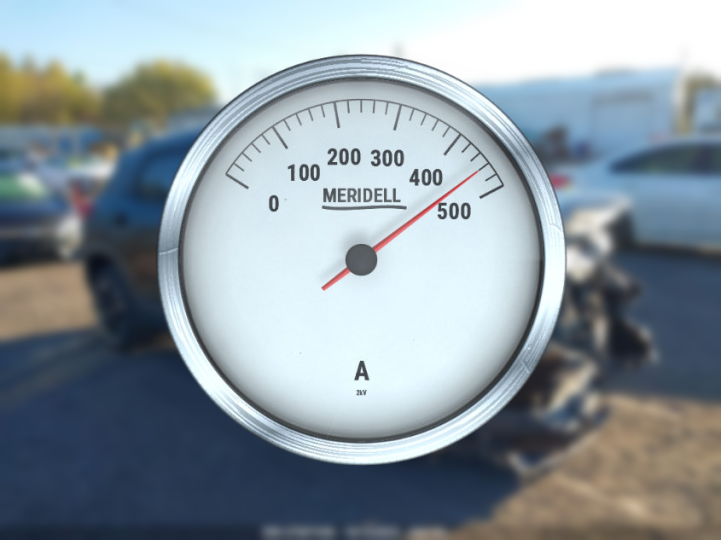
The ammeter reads {"value": 460, "unit": "A"}
